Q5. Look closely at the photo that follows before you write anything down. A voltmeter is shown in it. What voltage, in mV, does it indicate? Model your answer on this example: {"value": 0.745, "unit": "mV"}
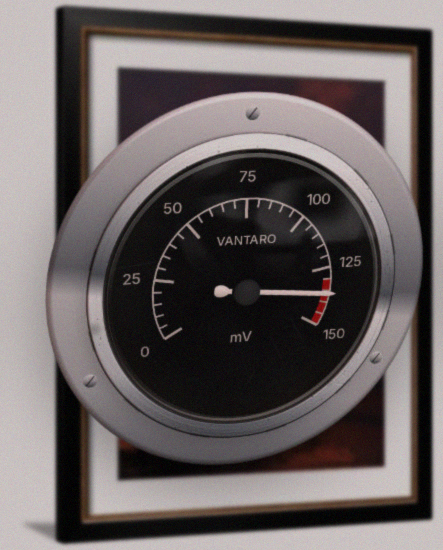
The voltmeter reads {"value": 135, "unit": "mV"}
